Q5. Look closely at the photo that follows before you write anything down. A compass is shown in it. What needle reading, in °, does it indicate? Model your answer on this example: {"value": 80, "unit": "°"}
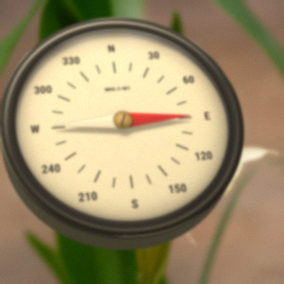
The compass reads {"value": 90, "unit": "°"}
